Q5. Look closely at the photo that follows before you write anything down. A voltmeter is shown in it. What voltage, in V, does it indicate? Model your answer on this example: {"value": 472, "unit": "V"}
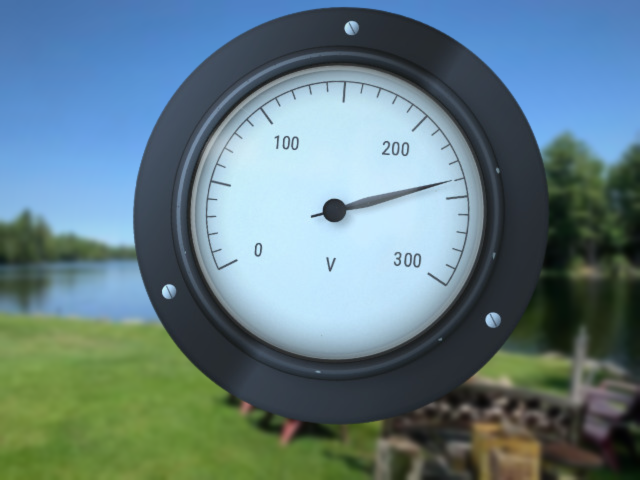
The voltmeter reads {"value": 240, "unit": "V"}
